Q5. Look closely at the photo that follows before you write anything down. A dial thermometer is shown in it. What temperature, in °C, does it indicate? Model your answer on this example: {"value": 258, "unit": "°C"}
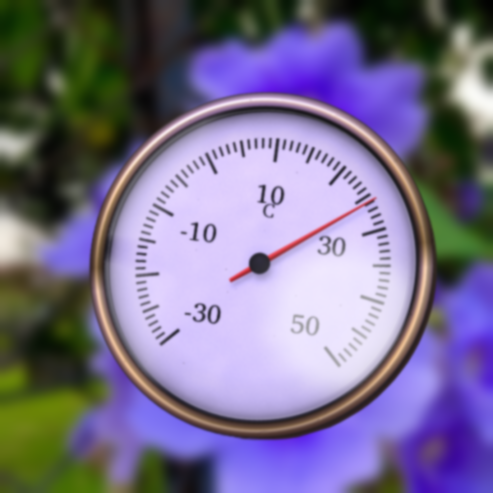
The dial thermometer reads {"value": 26, "unit": "°C"}
